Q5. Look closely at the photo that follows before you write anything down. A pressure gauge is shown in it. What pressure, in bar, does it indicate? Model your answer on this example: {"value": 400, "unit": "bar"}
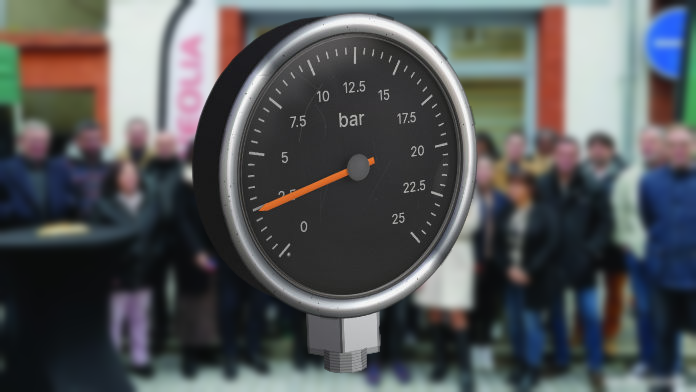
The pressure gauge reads {"value": 2.5, "unit": "bar"}
